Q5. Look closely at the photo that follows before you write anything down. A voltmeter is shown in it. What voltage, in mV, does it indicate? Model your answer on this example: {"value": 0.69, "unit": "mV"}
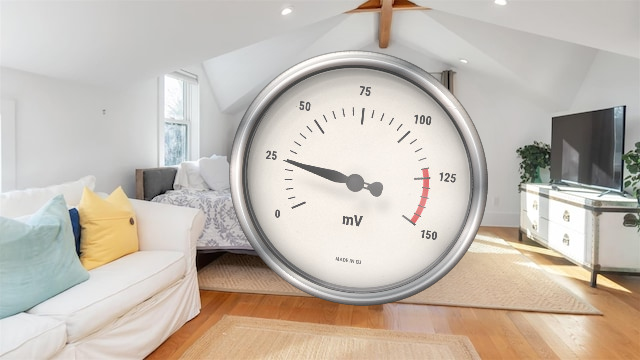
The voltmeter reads {"value": 25, "unit": "mV"}
